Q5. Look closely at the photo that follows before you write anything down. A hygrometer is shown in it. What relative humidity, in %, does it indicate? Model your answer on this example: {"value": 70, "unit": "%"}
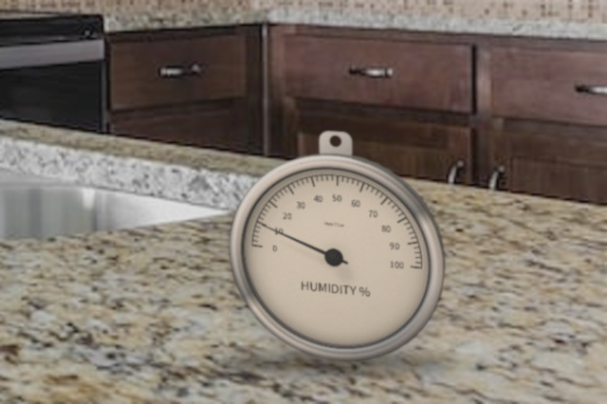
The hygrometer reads {"value": 10, "unit": "%"}
